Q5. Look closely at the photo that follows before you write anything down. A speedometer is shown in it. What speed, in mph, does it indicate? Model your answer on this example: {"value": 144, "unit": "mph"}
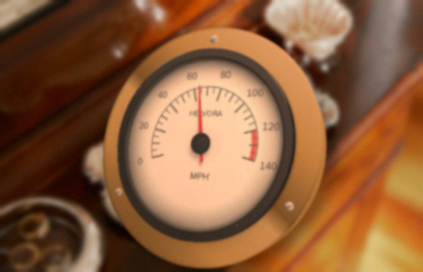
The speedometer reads {"value": 65, "unit": "mph"}
